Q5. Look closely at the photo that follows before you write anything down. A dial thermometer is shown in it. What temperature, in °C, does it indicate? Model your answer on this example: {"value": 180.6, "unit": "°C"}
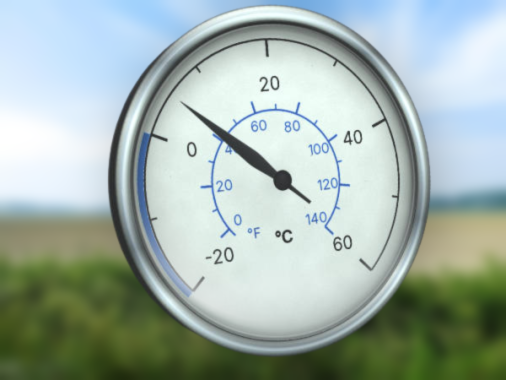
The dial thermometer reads {"value": 5, "unit": "°C"}
